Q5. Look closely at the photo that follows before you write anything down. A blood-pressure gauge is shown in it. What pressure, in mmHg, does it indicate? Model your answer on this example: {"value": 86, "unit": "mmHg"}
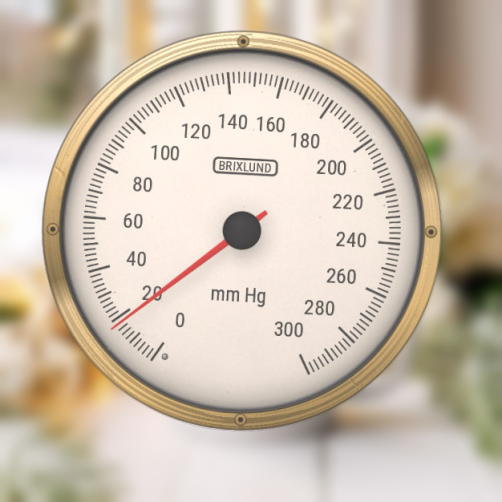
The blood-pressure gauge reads {"value": 18, "unit": "mmHg"}
